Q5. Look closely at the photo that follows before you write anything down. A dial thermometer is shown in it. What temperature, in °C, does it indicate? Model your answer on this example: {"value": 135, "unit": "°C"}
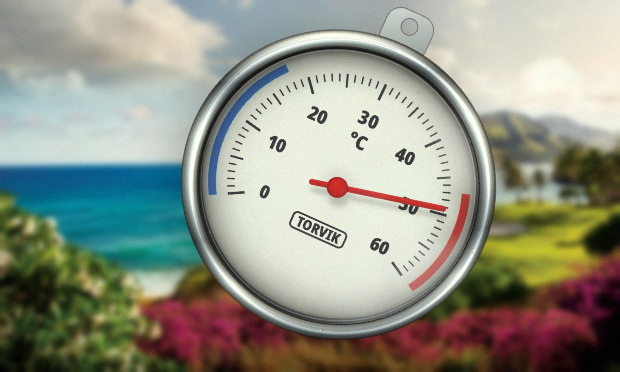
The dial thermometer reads {"value": 49, "unit": "°C"}
